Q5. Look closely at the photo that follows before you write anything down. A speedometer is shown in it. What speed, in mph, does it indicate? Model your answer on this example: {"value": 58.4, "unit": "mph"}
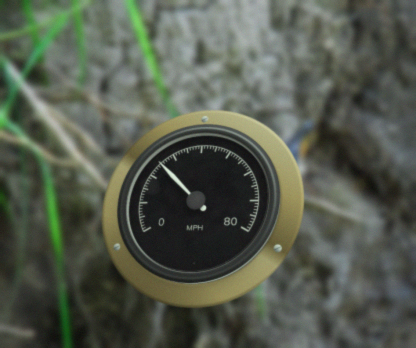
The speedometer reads {"value": 25, "unit": "mph"}
